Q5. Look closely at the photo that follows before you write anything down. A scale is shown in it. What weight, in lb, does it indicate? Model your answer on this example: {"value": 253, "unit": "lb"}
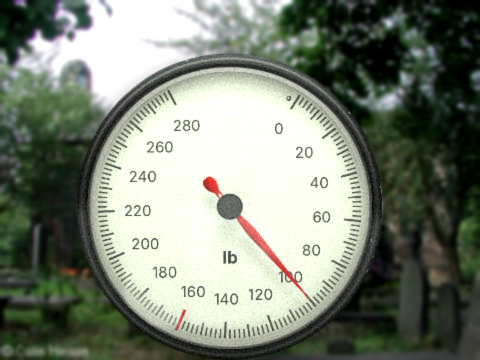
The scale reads {"value": 100, "unit": "lb"}
